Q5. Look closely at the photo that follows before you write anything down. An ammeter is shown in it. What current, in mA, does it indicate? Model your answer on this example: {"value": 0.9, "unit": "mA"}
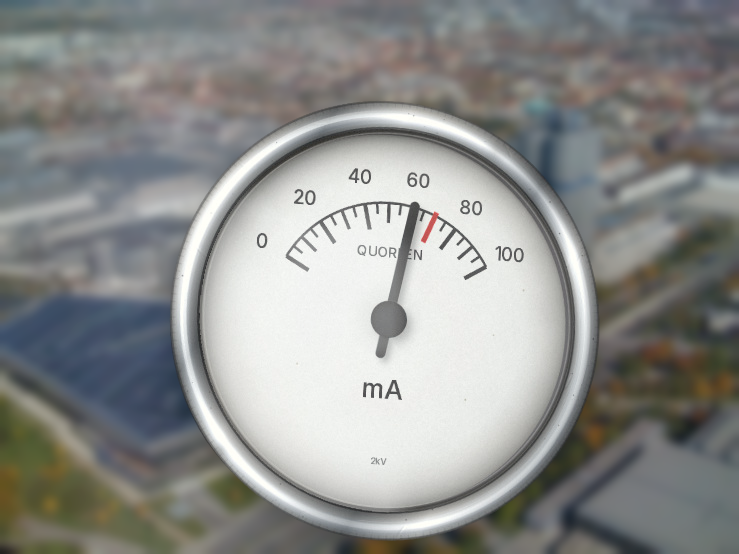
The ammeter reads {"value": 60, "unit": "mA"}
